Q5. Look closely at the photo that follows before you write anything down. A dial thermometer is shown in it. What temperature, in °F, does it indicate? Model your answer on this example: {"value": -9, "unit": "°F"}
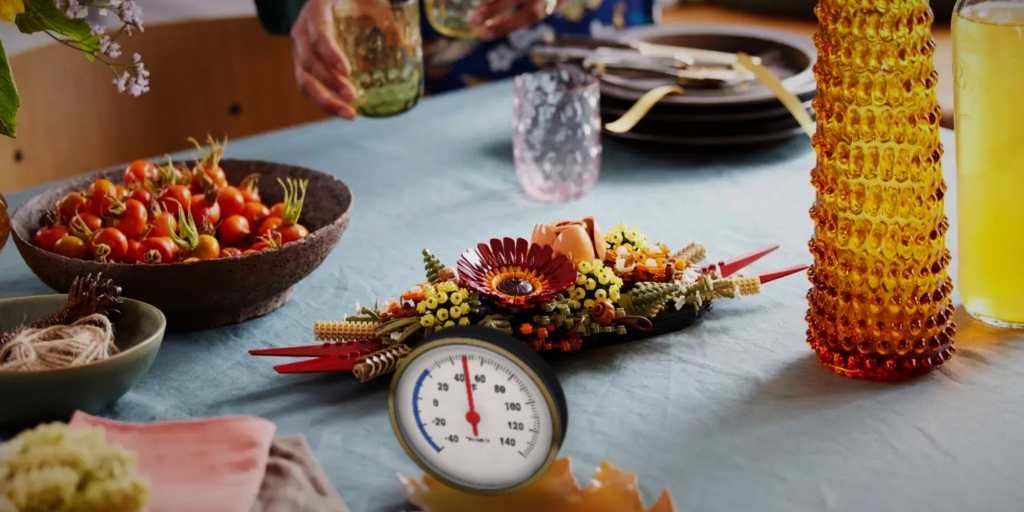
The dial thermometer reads {"value": 50, "unit": "°F"}
